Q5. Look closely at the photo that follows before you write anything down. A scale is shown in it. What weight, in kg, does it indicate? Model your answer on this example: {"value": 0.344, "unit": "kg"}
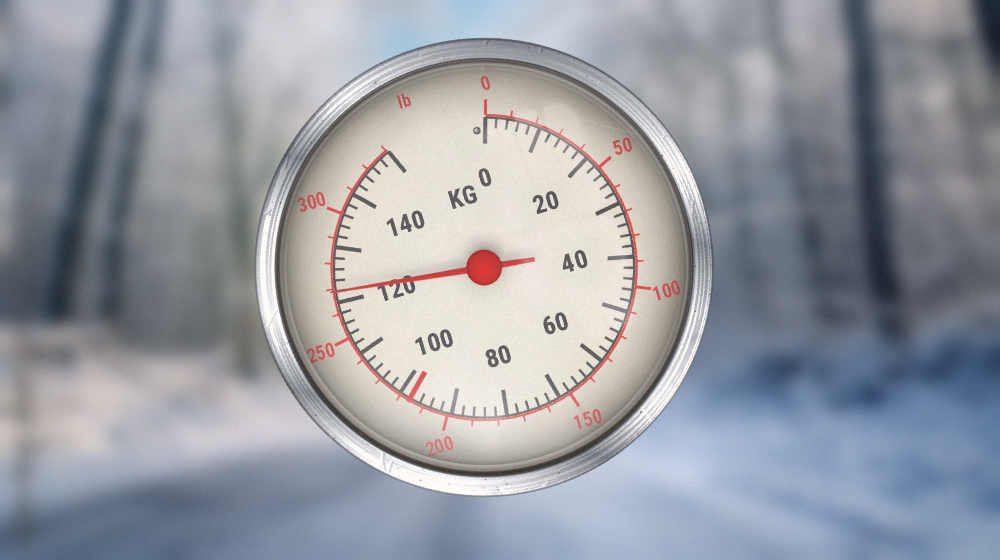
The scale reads {"value": 122, "unit": "kg"}
